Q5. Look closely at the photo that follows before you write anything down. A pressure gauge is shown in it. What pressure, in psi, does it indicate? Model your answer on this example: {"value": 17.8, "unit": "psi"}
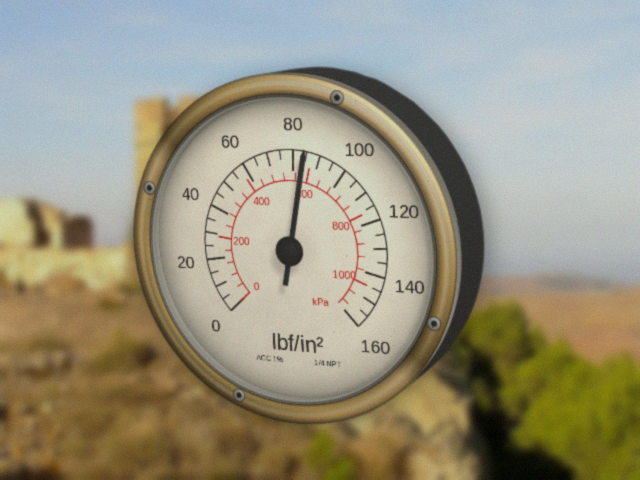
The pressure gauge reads {"value": 85, "unit": "psi"}
